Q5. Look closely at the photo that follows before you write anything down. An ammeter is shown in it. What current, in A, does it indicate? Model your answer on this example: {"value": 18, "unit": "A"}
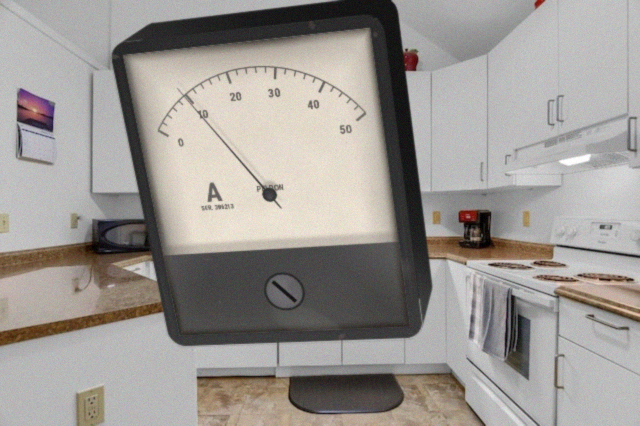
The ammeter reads {"value": 10, "unit": "A"}
